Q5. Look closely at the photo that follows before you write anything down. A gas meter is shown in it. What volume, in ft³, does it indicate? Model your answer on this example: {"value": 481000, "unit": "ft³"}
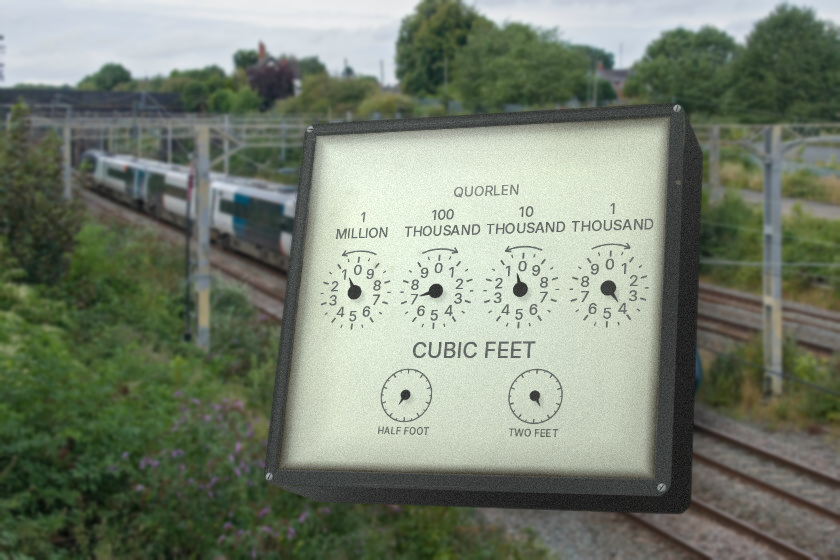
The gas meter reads {"value": 70400, "unit": "ft³"}
